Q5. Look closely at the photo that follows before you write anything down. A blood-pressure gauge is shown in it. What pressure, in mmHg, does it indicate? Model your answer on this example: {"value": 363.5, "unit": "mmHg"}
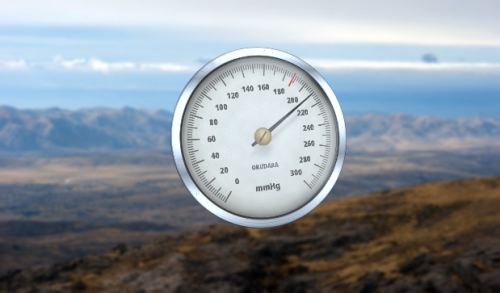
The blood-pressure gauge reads {"value": 210, "unit": "mmHg"}
